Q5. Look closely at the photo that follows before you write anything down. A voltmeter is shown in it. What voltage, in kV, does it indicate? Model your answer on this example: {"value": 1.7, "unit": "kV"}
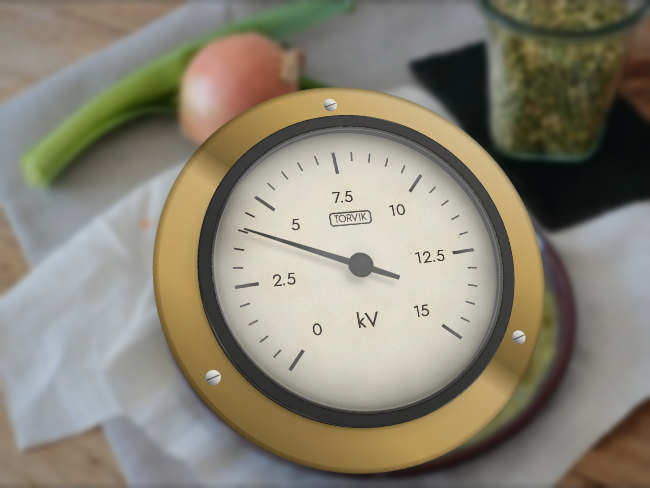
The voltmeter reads {"value": 4, "unit": "kV"}
